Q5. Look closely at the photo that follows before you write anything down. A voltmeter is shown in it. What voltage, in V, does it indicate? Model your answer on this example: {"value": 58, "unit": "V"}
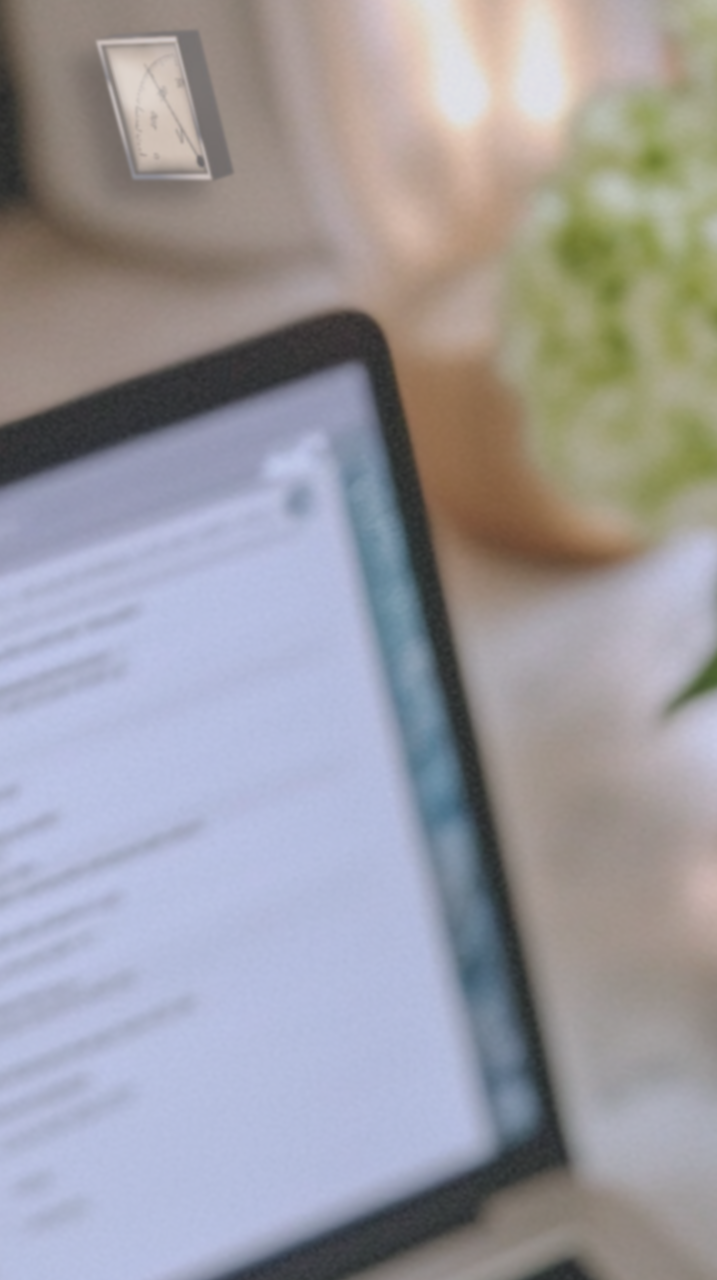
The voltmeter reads {"value": 200, "unit": "V"}
